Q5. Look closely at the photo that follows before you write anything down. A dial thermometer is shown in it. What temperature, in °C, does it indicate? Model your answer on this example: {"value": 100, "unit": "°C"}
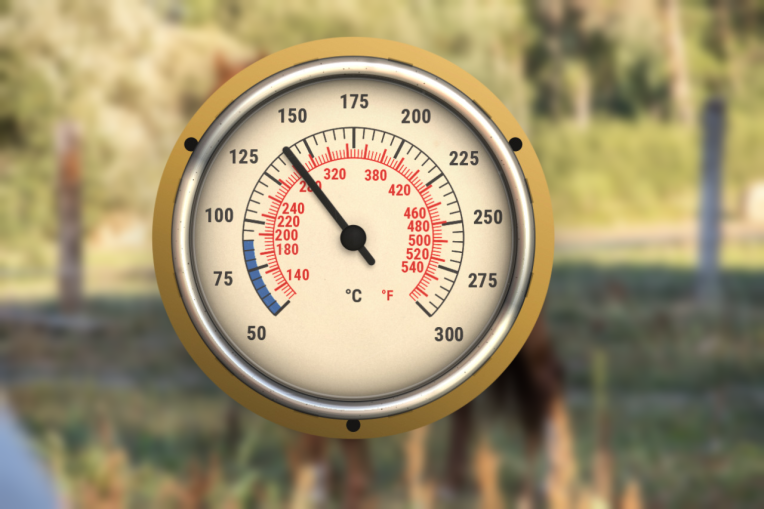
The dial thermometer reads {"value": 140, "unit": "°C"}
